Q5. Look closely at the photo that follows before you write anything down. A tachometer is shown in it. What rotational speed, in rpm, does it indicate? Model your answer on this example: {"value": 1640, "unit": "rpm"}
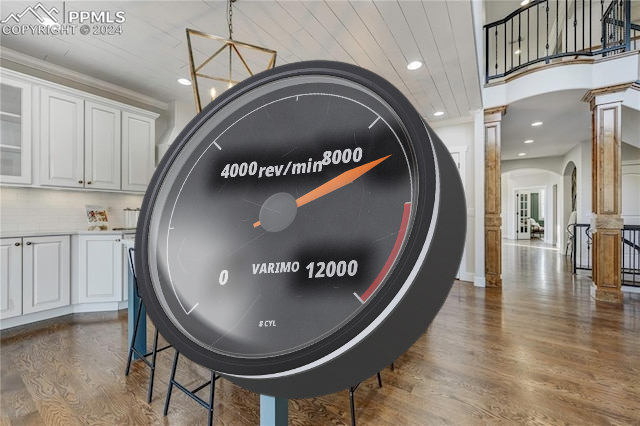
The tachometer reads {"value": 9000, "unit": "rpm"}
